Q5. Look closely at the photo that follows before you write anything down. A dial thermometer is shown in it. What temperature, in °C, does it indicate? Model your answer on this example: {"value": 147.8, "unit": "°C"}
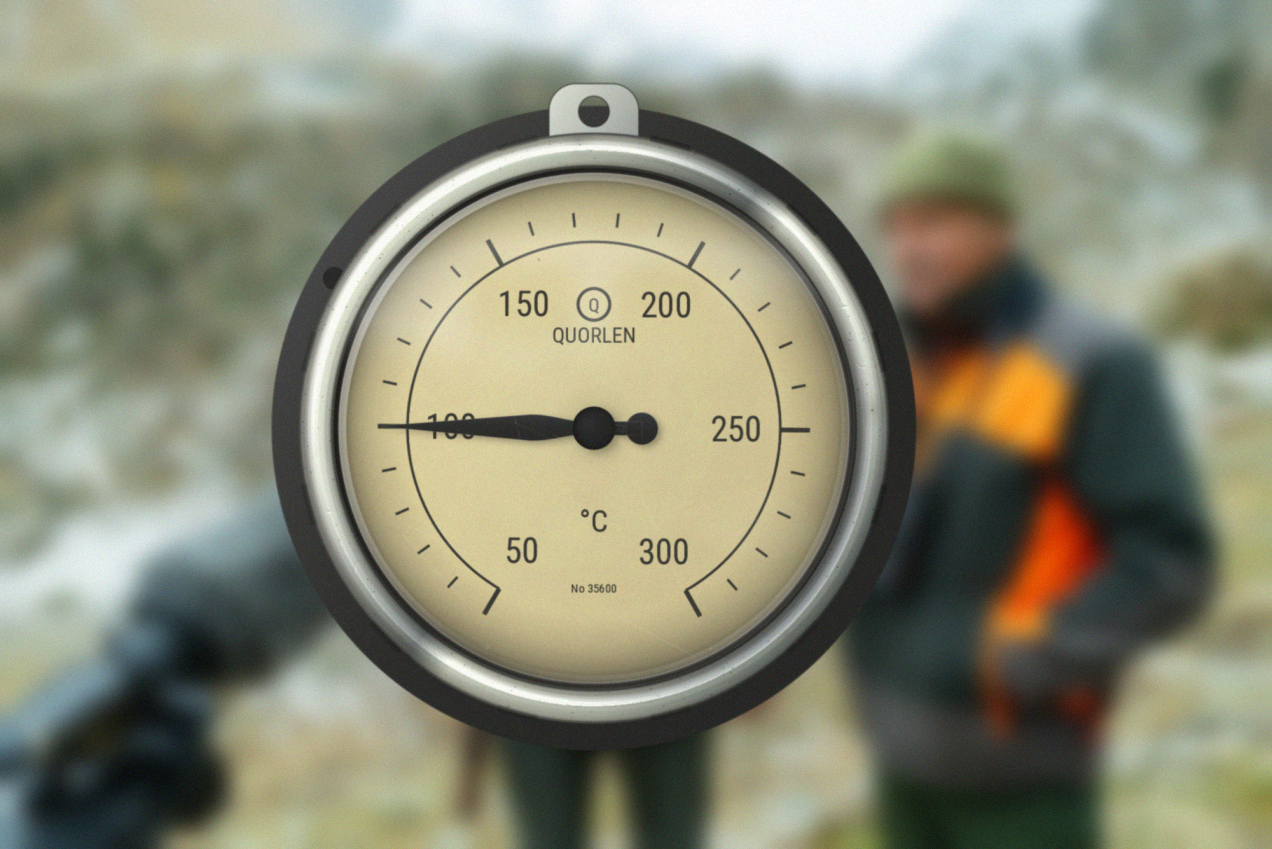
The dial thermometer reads {"value": 100, "unit": "°C"}
